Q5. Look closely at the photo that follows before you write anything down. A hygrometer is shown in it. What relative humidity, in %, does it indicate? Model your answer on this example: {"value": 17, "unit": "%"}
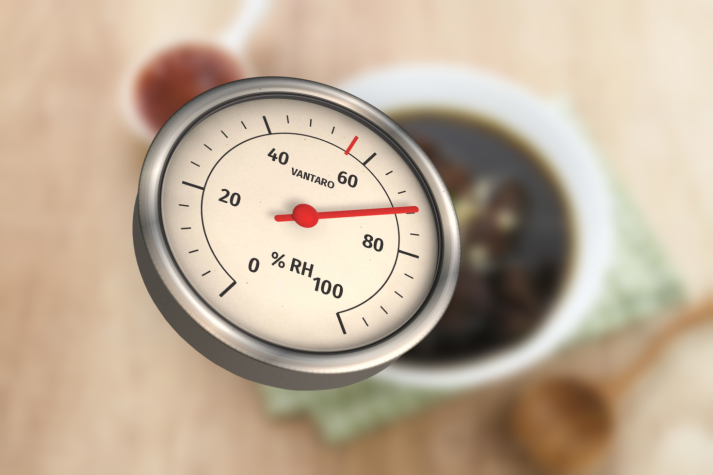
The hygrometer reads {"value": 72, "unit": "%"}
